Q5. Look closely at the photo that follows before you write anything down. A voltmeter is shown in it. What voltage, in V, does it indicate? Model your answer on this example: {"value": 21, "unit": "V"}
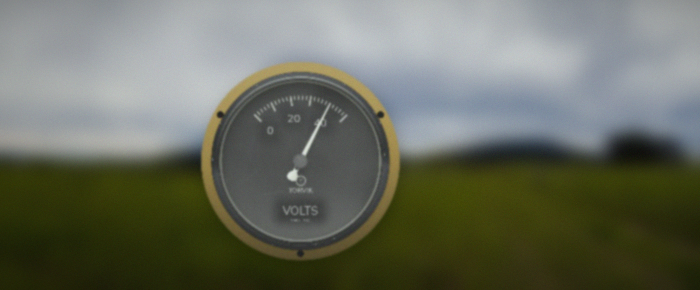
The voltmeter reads {"value": 40, "unit": "V"}
